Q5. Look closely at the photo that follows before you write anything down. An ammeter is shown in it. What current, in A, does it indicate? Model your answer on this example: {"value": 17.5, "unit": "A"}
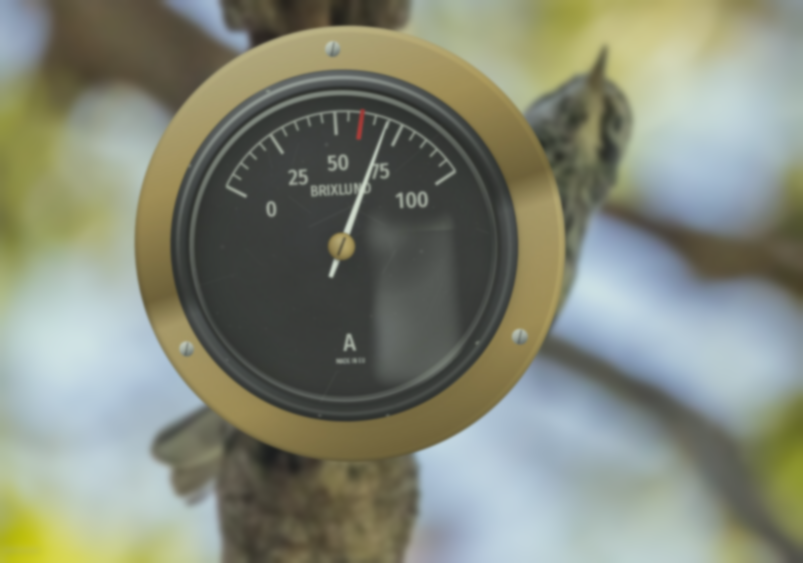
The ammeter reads {"value": 70, "unit": "A"}
